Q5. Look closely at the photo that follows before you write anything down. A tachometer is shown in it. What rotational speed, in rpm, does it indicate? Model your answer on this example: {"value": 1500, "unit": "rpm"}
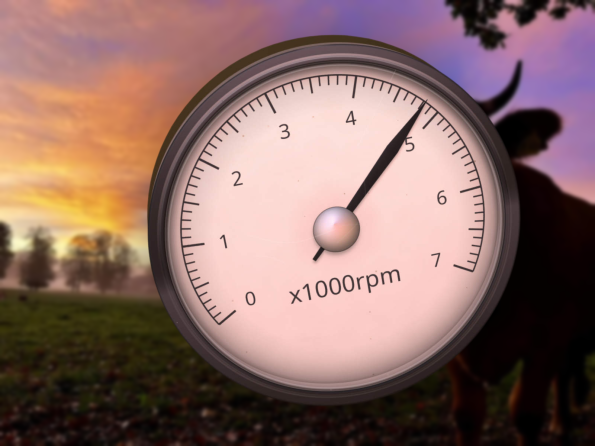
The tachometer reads {"value": 4800, "unit": "rpm"}
